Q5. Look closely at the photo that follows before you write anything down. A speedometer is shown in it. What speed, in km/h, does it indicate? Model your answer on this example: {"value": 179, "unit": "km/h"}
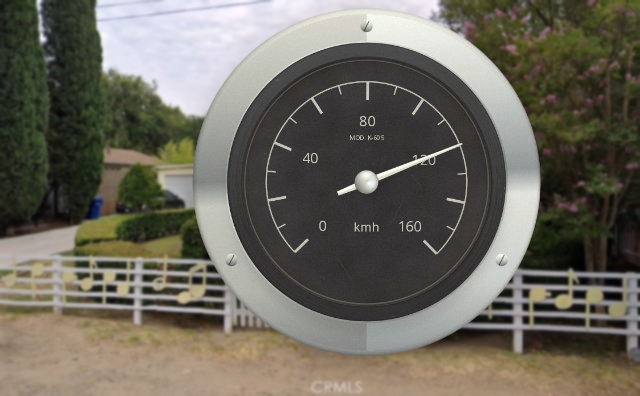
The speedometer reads {"value": 120, "unit": "km/h"}
